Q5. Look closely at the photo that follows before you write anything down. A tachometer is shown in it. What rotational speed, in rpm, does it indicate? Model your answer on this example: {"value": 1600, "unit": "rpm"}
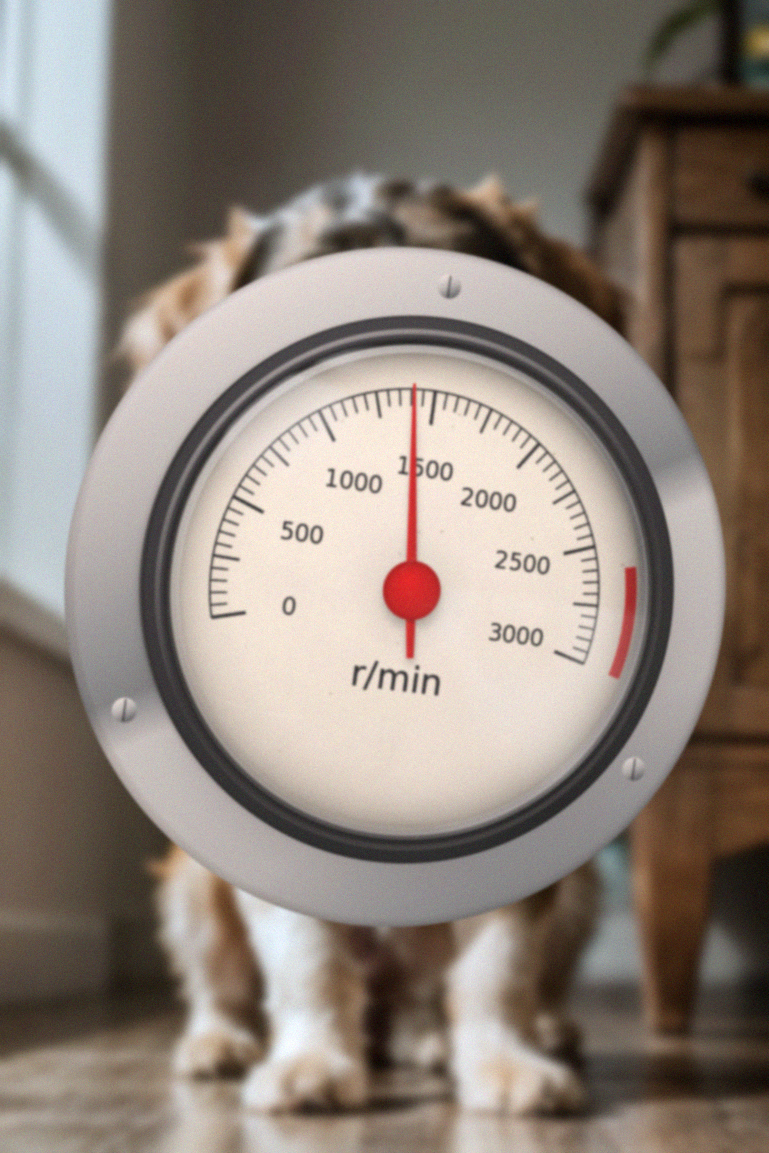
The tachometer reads {"value": 1400, "unit": "rpm"}
